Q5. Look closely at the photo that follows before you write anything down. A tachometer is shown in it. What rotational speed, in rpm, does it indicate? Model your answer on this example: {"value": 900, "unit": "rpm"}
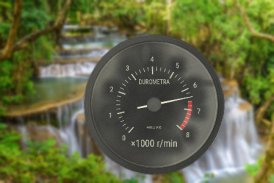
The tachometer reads {"value": 6400, "unit": "rpm"}
